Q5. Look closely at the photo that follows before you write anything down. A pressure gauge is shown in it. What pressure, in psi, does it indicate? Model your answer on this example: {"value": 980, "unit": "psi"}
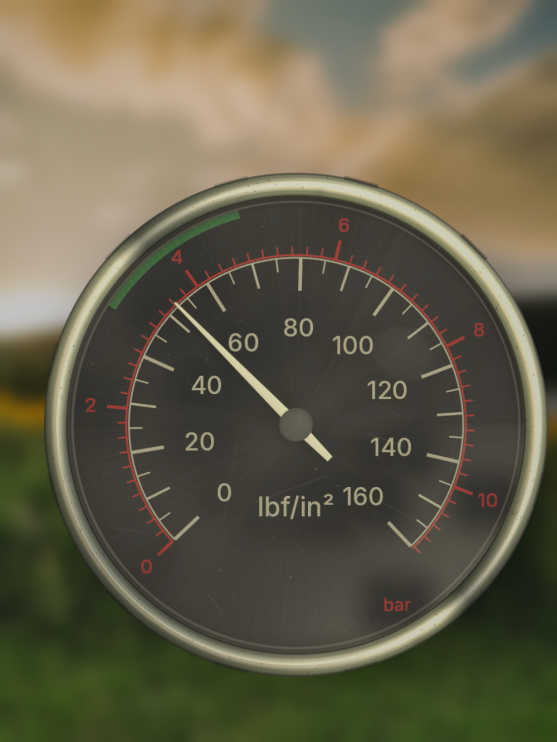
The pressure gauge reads {"value": 52.5, "unit": "psi"}
